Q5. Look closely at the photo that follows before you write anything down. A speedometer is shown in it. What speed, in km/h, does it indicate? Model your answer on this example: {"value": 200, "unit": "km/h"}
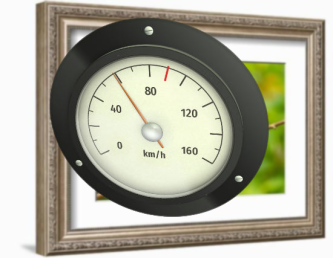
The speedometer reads {"value": 60, "unit": "km/h"}
